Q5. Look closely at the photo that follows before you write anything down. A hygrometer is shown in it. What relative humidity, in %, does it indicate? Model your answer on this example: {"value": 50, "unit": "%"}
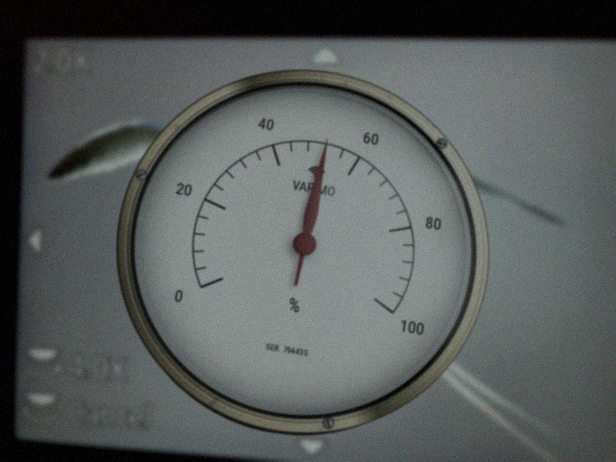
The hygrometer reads {"value": 52, "unit": "%"}
